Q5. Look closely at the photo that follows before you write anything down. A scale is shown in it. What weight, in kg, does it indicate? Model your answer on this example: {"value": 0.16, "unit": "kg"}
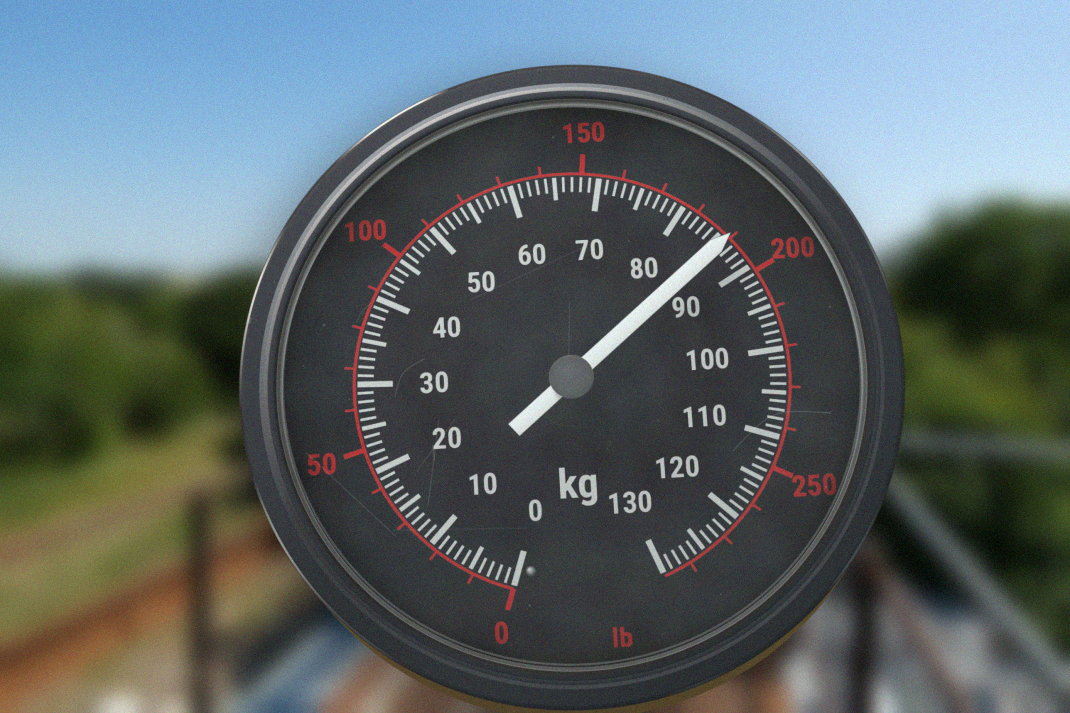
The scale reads {"value": 86, "unit": "kg"}
